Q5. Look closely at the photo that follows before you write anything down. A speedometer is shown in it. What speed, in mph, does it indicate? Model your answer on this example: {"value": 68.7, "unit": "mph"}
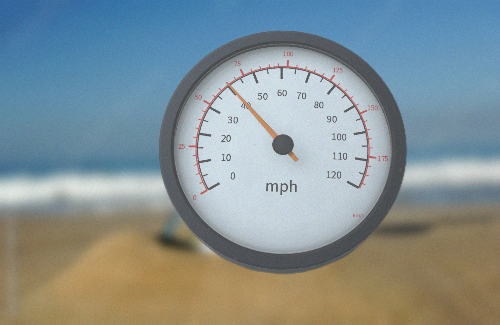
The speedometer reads {"value": 40, "unit": "mph"}
